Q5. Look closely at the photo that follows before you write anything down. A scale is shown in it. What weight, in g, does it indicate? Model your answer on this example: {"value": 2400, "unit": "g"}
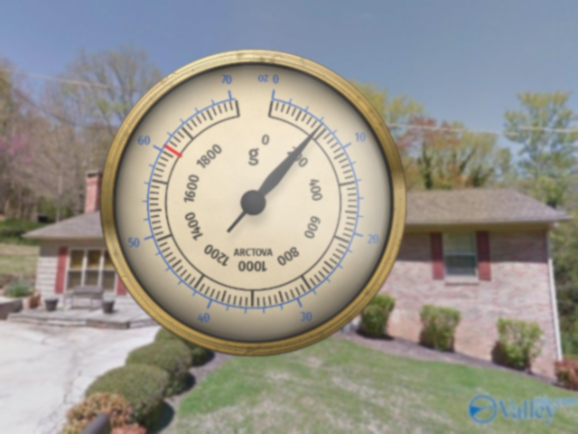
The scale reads {"value": 180, "unit": "g"}
